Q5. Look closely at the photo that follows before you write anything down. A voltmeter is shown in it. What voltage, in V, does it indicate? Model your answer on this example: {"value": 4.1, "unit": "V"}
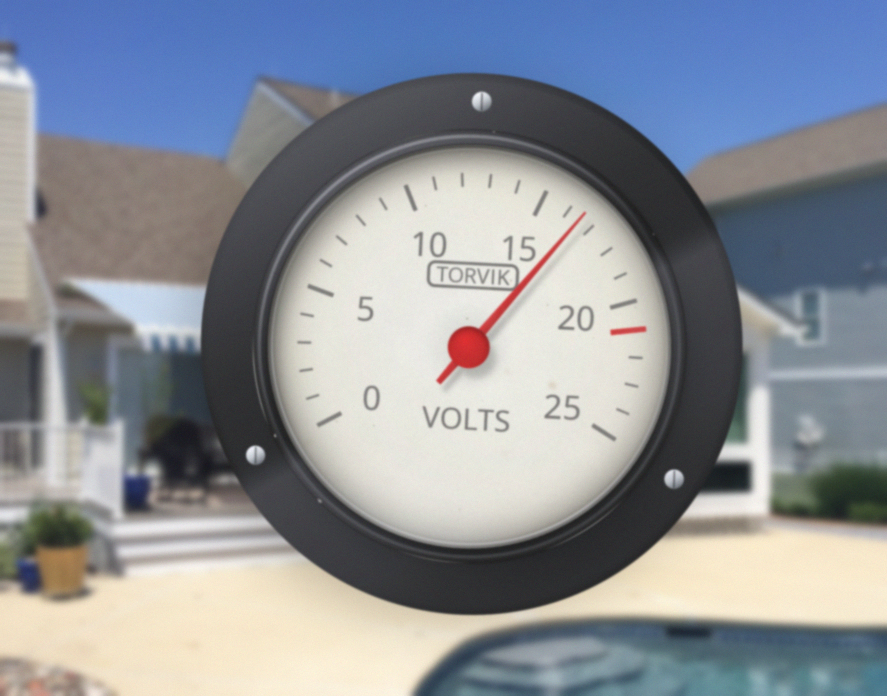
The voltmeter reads {"value": 16.5, "unit": "V"}
